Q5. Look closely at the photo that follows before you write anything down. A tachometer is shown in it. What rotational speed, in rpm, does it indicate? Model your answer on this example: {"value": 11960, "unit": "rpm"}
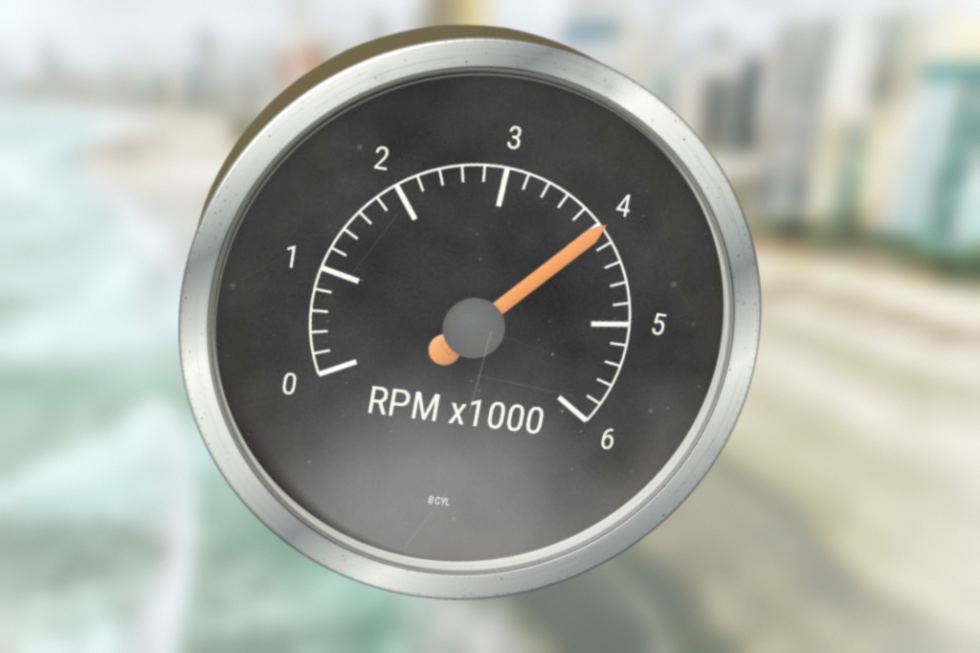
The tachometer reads {"value": 4000, "unit": "rpm"}
